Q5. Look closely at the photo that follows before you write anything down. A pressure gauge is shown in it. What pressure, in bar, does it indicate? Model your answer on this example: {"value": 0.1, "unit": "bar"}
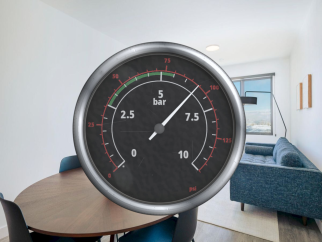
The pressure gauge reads {"value": 6.5, "unit": "bar"}
